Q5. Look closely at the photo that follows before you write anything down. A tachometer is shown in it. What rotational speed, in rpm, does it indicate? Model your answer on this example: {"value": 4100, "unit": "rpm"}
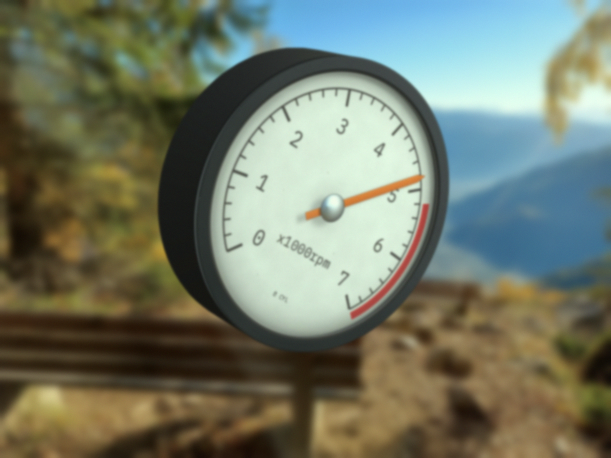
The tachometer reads {"value": 4800, "unit": "rpm"}
